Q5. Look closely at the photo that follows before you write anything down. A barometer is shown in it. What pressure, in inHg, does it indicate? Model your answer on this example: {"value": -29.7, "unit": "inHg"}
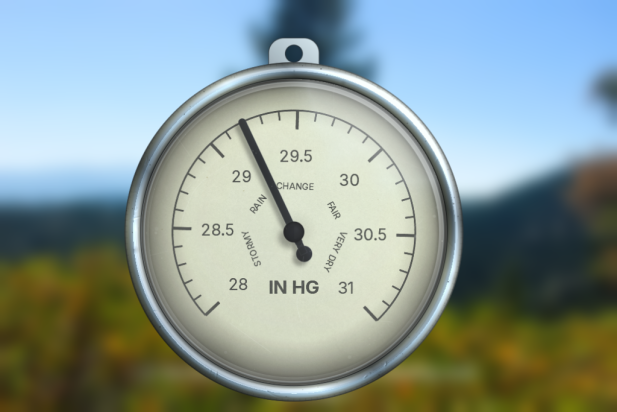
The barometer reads {"value": 29.2, "unit": "inHg"}
